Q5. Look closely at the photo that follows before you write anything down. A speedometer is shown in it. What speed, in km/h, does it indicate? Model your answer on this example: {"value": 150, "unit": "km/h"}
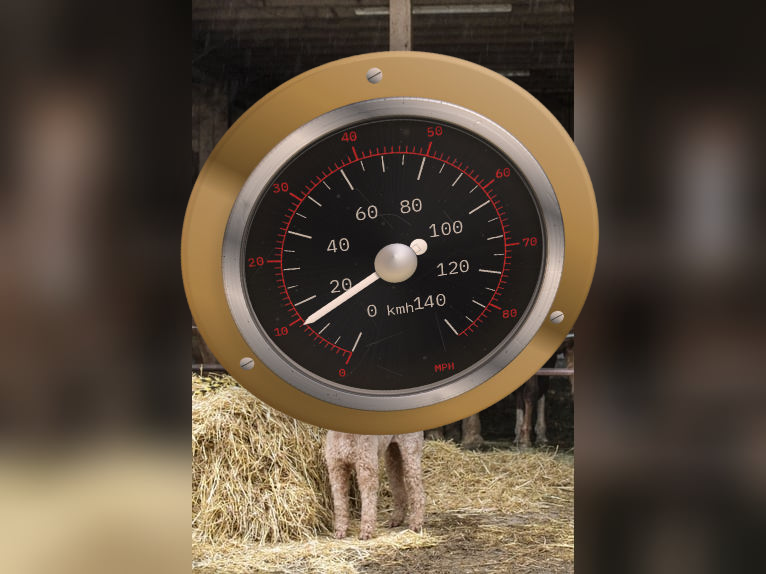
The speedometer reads {"value": 15, "unit": "km/h"}
